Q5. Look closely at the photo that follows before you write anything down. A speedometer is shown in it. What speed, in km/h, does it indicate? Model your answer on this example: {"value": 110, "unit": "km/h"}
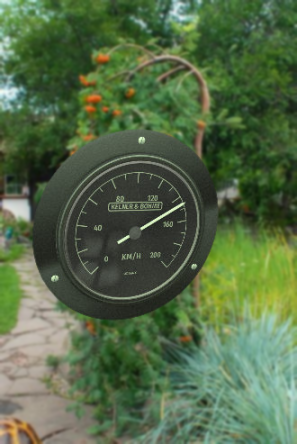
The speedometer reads {"value": 145, "unit": "km/h"}
